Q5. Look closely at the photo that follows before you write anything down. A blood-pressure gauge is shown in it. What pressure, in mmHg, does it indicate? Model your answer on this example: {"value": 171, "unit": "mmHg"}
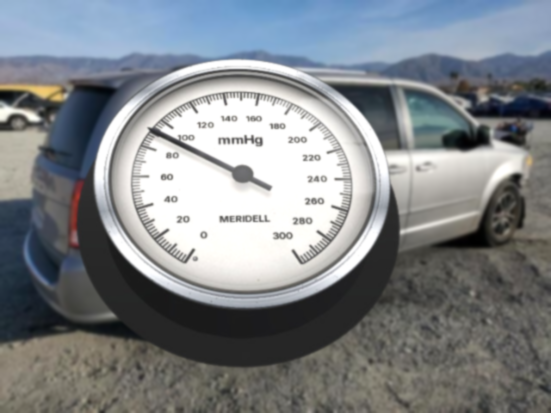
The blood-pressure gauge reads {"value": 90, "unit": "mmHg"}
